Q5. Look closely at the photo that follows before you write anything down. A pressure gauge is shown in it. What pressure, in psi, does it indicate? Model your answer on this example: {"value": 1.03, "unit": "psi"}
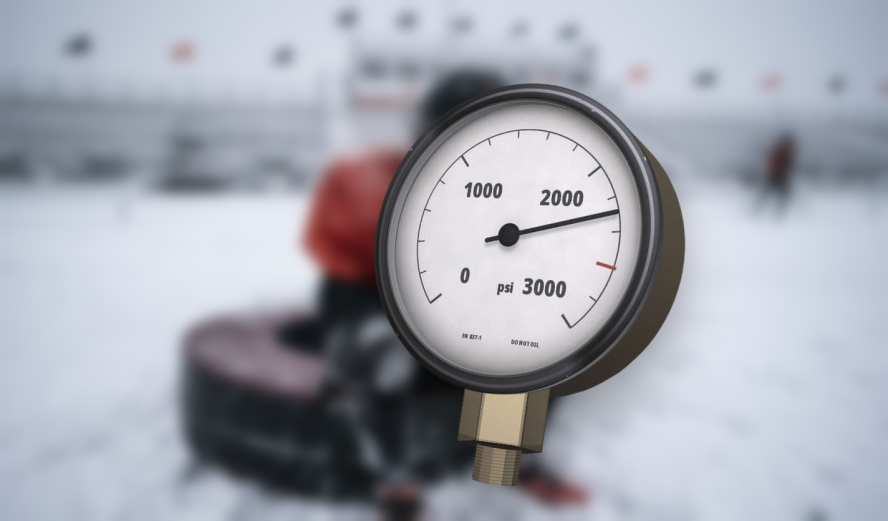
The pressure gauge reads {"value": 2300, "unit": "psi"}
